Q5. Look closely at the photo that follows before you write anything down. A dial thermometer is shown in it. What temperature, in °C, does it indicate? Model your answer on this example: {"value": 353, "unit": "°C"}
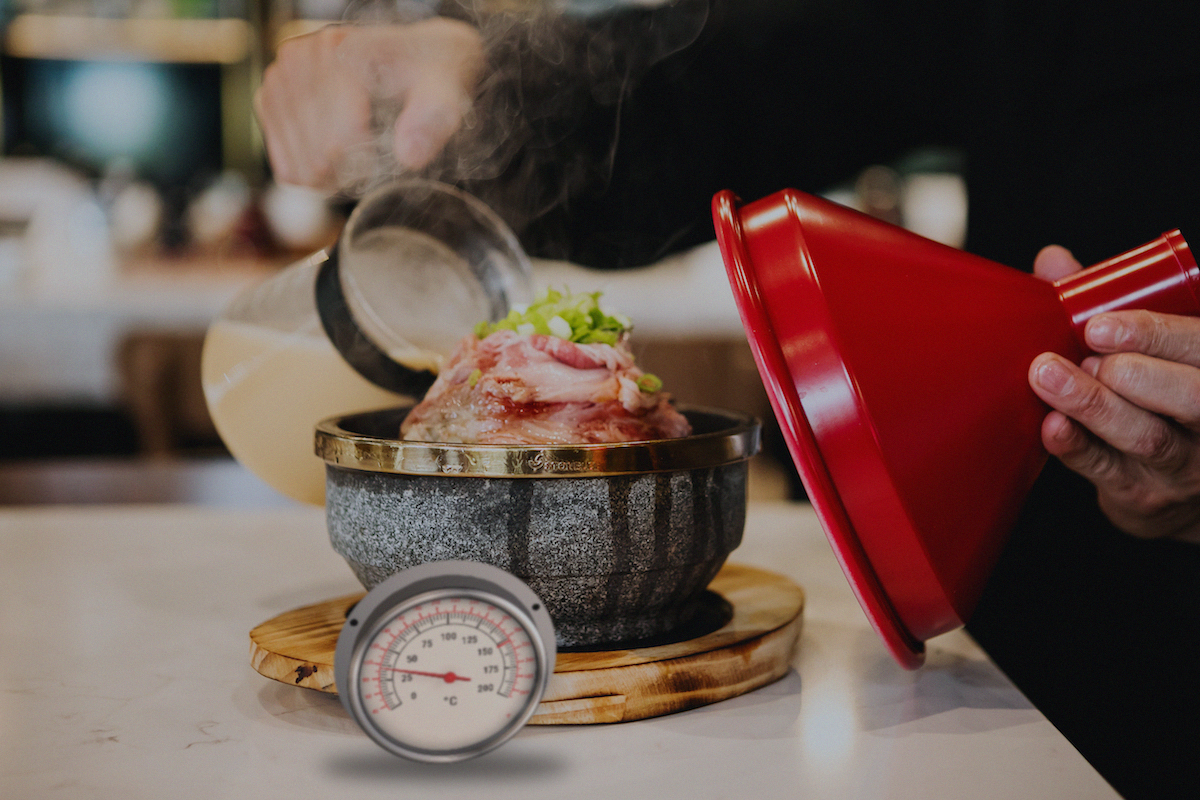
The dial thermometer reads {"value": 37.5, "unit": "°C"}
